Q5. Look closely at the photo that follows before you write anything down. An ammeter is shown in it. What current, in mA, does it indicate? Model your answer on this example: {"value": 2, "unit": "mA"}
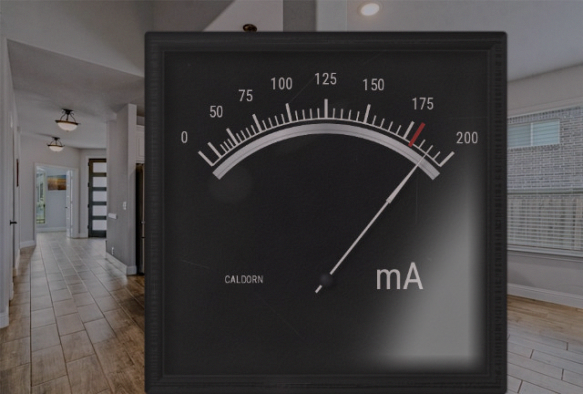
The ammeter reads {"value": 190, "unit": "mA"}
